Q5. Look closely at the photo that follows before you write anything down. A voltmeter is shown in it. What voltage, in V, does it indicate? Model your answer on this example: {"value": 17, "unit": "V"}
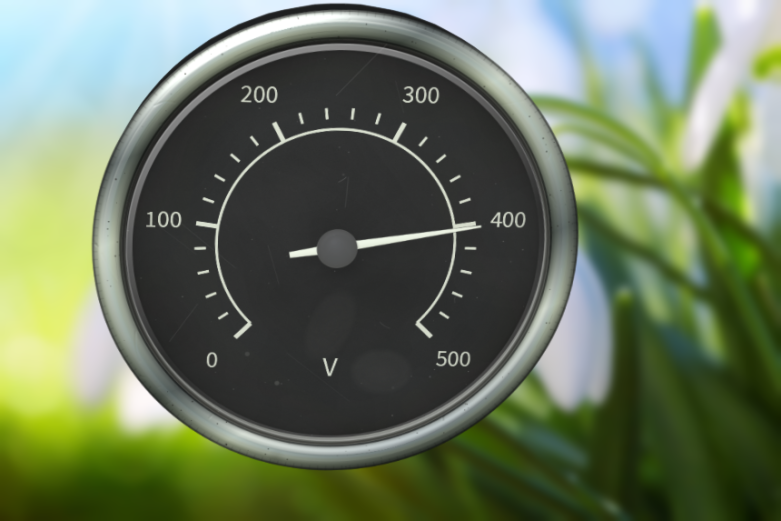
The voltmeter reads {"value": 400, "unit": "V"}
